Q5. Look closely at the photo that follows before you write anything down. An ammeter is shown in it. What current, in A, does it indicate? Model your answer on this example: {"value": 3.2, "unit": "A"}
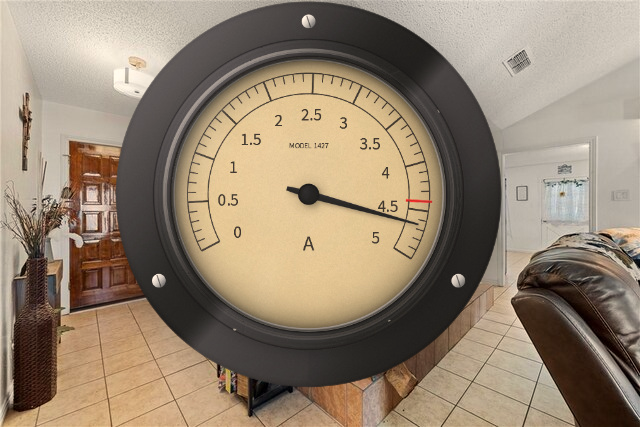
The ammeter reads {"value": 4.65, "unit": "A"}
